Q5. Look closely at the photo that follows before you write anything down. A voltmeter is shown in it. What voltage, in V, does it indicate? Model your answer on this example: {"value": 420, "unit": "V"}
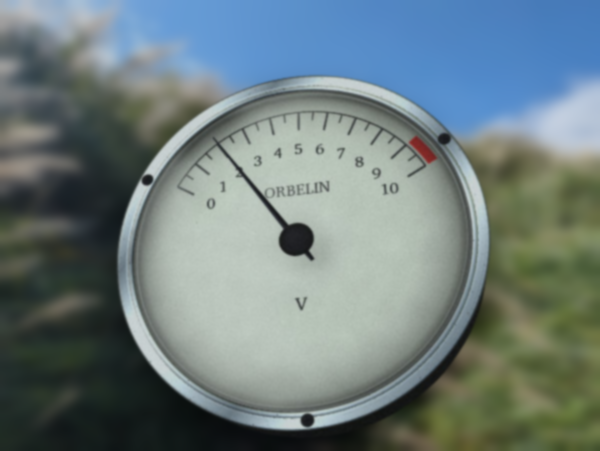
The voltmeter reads {"value": 2, "unit": "V"}
